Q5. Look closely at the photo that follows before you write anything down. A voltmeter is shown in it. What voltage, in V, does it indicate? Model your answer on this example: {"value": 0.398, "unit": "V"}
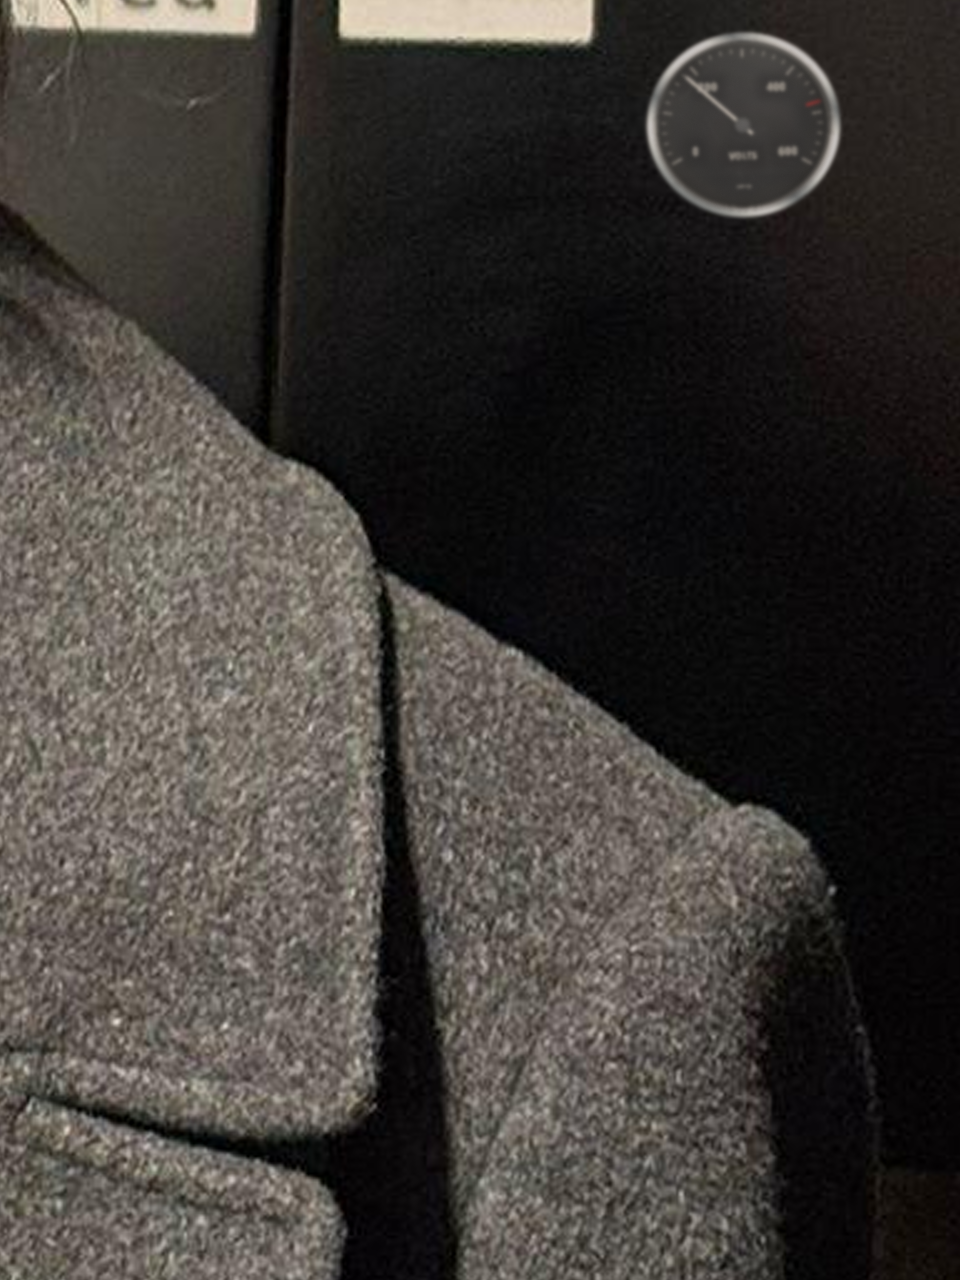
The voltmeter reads {"value": 180, "unit": "V"}
